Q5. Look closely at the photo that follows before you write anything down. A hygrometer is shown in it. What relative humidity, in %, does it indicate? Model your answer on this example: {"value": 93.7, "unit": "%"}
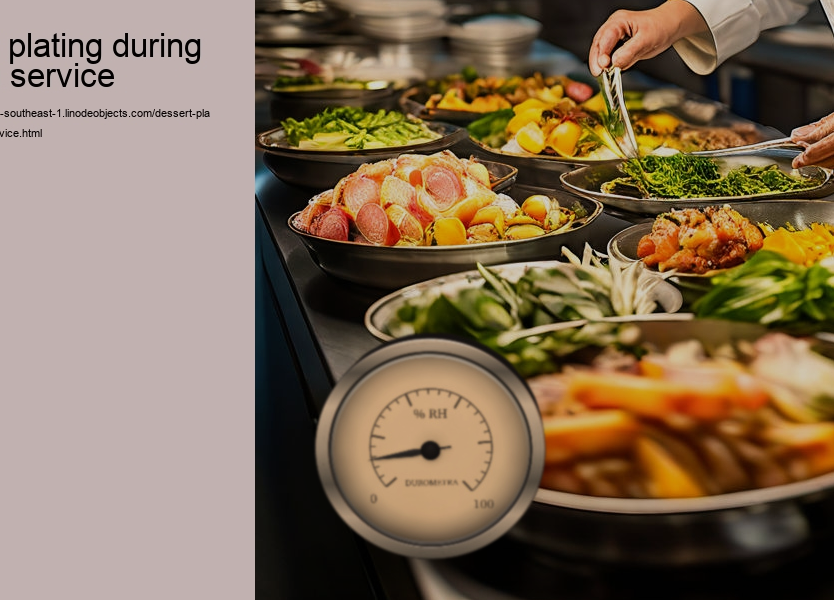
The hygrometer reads {"value": 12, "unit": "%"}
